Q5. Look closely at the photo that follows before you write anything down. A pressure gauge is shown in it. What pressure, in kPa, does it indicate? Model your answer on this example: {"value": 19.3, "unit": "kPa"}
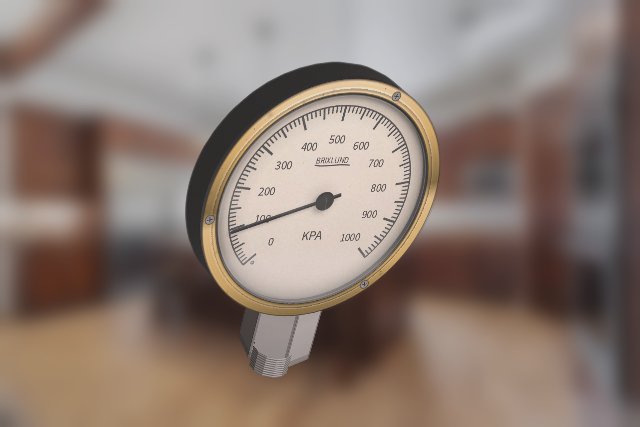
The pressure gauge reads {"value": 100, "unit": "kPa"}
